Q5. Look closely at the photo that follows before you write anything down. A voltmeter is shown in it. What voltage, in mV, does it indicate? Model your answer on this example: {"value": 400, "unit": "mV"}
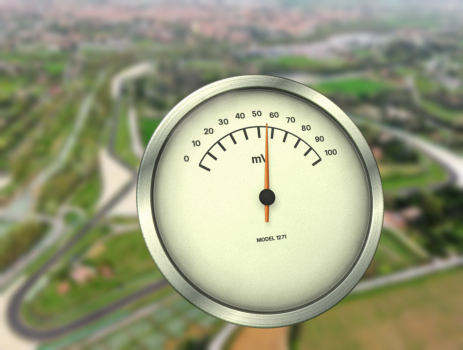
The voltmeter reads {"value": 55, "unit": "mV"}
